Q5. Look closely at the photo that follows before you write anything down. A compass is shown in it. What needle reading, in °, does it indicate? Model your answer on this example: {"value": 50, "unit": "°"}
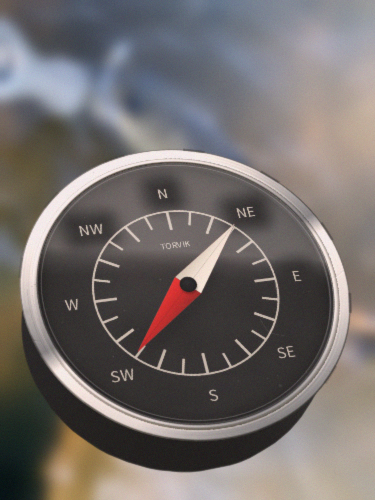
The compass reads {"value": 225, "unit": "°"}
